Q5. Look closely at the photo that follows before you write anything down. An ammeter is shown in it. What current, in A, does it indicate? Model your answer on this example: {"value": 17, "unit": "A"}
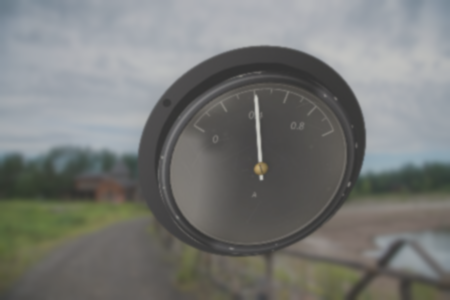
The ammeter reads {"value": 0.4, "unit": "A"}
